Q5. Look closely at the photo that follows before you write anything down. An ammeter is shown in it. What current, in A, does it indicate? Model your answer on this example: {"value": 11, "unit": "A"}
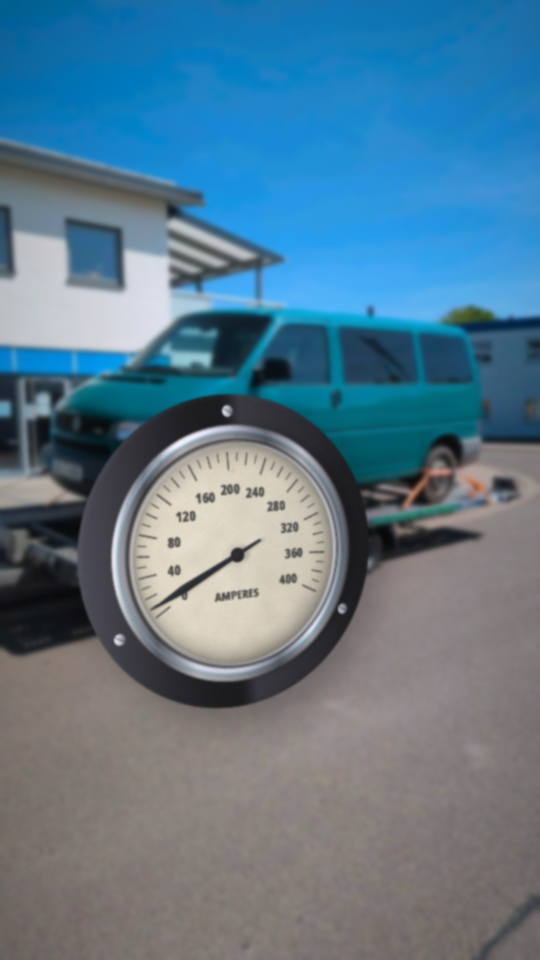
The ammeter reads {"value": 10, "unit": "A"}
